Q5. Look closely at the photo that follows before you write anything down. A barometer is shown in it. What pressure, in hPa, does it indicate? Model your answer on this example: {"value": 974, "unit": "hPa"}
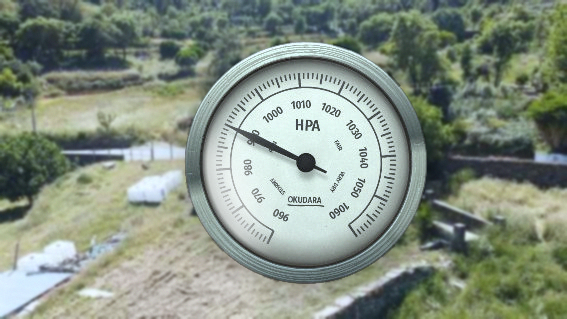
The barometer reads {"value": 990, "unit": "hPa"}
